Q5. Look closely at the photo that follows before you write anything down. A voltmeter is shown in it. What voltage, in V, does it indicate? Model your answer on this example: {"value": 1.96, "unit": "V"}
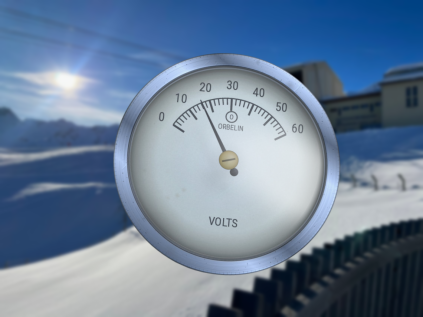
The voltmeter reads {"value": 16, "unit": "V"}
